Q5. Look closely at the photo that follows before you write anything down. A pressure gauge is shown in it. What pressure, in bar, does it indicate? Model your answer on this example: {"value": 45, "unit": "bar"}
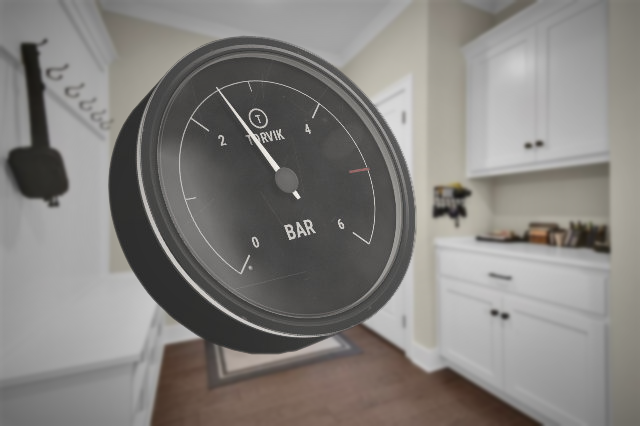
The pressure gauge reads {"value": 2.5, "unit": "bar"}
